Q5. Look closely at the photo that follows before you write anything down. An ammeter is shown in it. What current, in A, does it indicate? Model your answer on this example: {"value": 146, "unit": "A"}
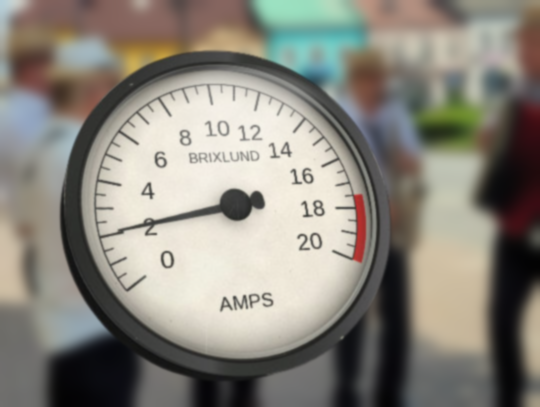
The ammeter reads {"value": 2, "unit": "A"}
